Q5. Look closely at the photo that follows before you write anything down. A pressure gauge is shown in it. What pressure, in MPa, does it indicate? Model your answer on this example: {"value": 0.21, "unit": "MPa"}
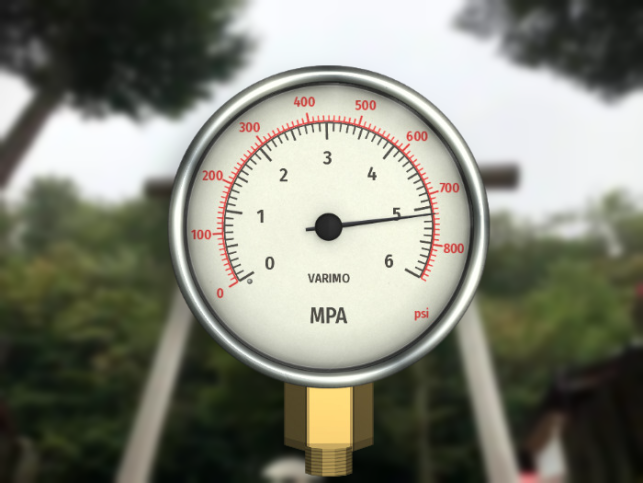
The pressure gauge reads {"value": 5.1, "unit": "MPa"}
